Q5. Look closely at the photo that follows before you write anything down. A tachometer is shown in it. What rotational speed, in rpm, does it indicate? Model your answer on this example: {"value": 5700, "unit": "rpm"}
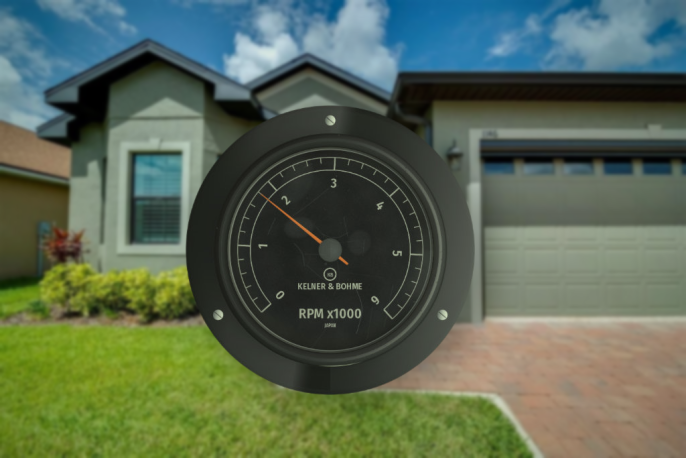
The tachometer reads {"value": 1800, "unit": "rpm"}
